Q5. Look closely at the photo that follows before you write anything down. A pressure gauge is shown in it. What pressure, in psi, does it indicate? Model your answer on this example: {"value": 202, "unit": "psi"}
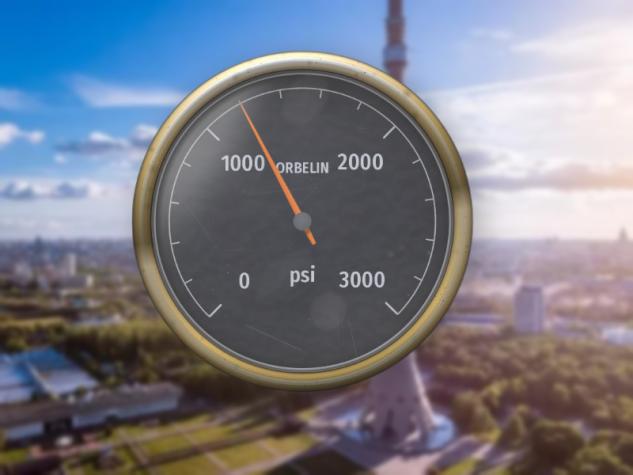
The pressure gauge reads {"value": 1200, "unit": "psi"}
